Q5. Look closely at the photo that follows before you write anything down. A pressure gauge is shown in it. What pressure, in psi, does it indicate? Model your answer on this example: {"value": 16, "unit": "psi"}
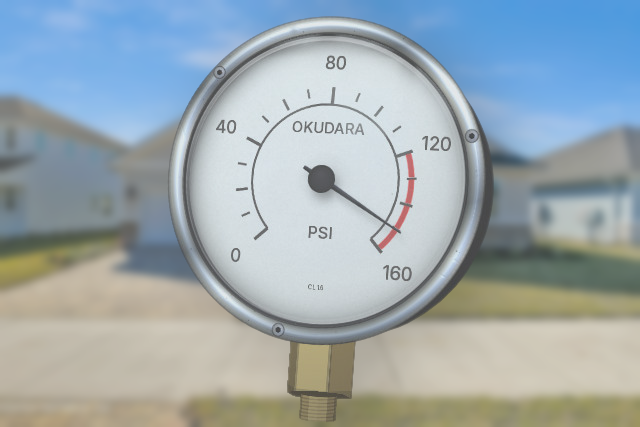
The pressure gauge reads {"value": 150, "unit": "psi"}
